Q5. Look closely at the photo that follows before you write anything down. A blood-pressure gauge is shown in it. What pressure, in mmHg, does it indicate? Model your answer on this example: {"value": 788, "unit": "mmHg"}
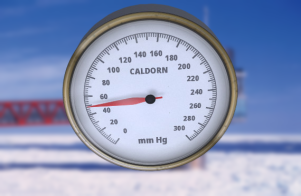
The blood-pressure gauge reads {"value": 50, "unit": "mmHg"}
